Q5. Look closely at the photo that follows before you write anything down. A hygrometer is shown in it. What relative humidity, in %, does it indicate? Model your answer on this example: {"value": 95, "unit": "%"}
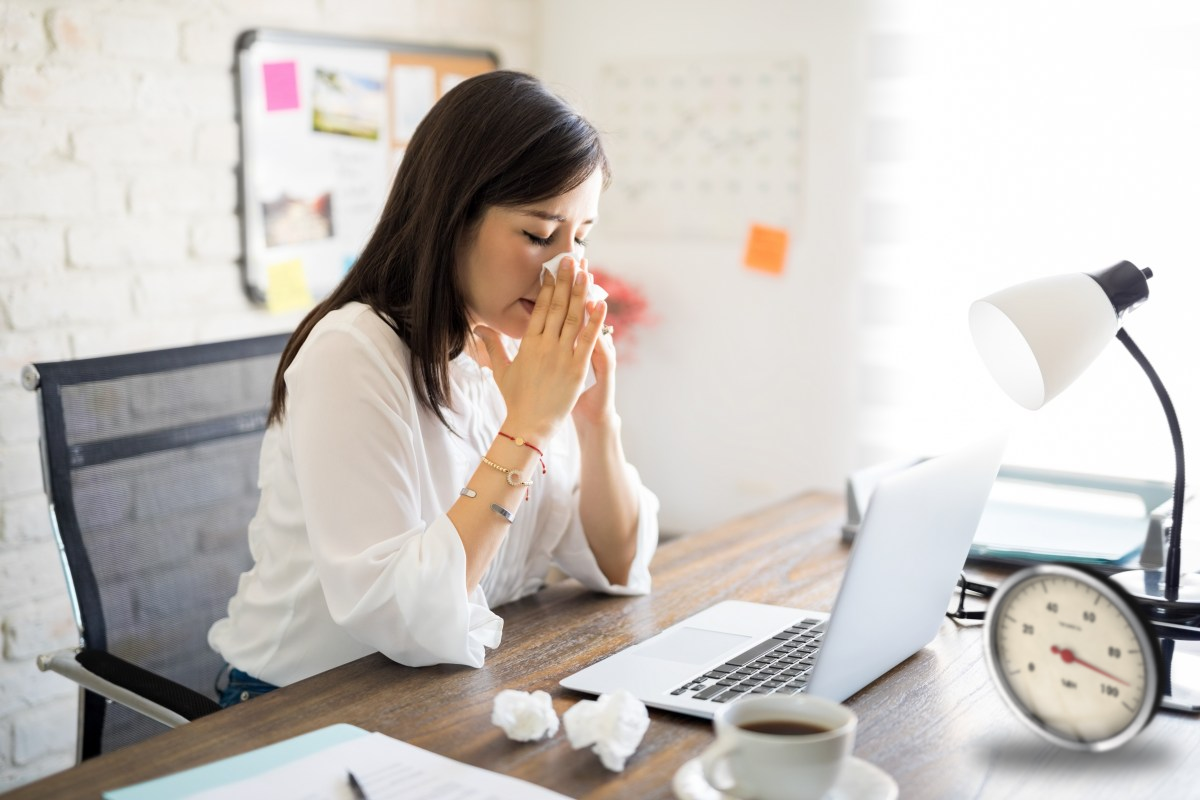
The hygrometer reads {"value": 92, "unit": "%"}
